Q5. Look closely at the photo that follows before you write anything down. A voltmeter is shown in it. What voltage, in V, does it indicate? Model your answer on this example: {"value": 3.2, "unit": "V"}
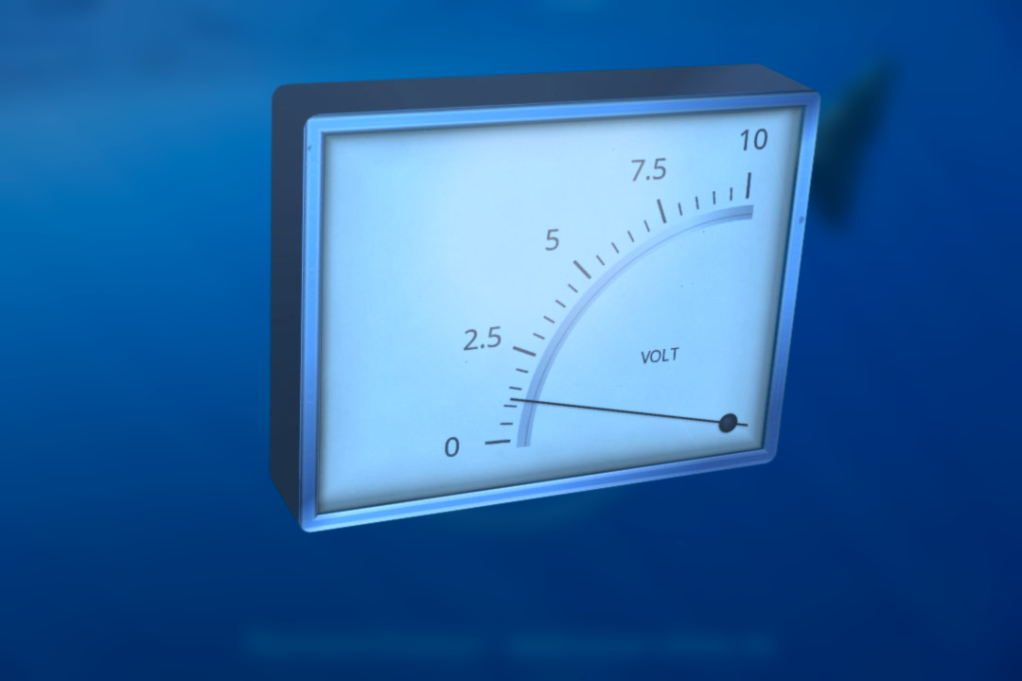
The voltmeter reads {"value": 1.25, "unit": "V"}
